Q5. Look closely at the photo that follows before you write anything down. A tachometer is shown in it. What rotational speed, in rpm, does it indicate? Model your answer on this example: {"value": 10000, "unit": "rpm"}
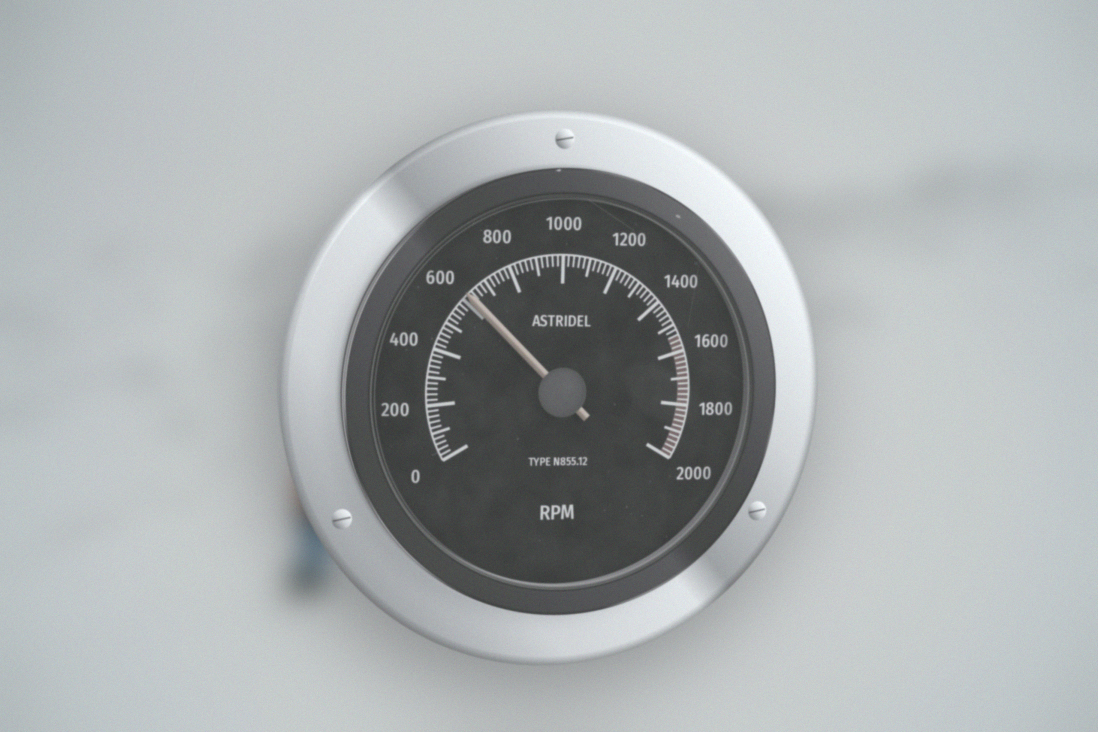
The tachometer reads {"value": 620, "unit": "rpm"}
